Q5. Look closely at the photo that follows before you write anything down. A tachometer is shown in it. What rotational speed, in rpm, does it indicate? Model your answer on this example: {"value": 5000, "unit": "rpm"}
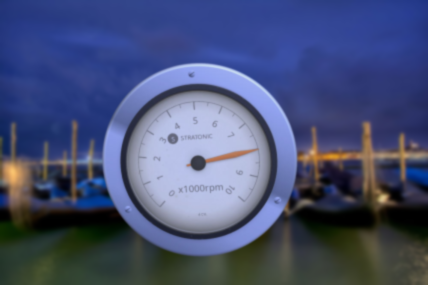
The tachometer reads {"value": 8000, "unit": "rpm"}
